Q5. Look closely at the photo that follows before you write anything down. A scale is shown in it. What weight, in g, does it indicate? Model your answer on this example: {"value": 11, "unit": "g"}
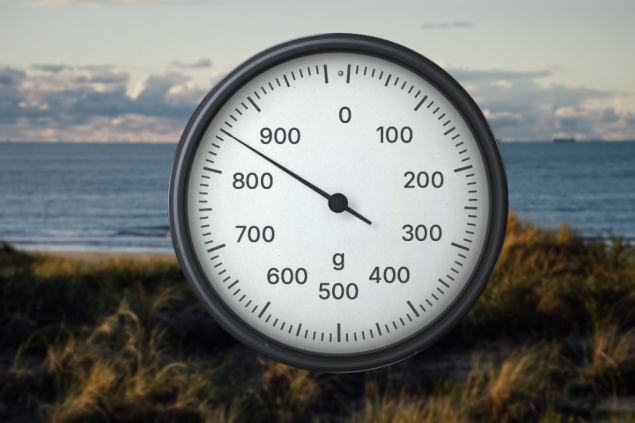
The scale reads {"value": 850, "unit": "g"}
